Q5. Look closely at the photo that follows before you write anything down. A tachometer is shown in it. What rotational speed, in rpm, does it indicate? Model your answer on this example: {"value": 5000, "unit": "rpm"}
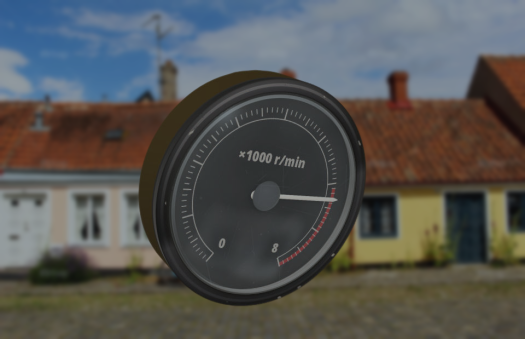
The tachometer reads {"value": 6300, "unit": "rpm"}
